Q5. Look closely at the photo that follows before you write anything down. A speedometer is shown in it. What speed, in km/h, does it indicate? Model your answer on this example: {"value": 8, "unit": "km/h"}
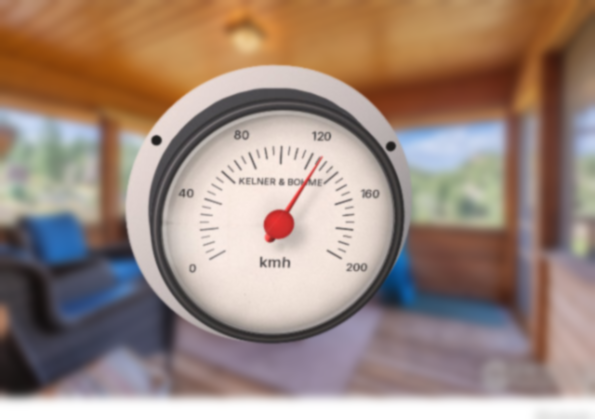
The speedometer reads {"value": 125, "unit": "km/h"}
